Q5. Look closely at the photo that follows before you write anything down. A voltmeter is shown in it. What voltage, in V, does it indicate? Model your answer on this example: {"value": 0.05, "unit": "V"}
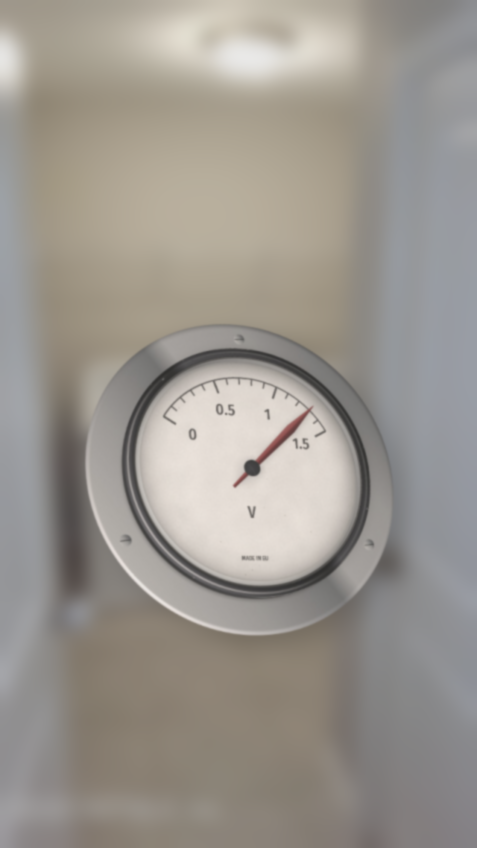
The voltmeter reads {"value": 1.3, "unit": "V"}
